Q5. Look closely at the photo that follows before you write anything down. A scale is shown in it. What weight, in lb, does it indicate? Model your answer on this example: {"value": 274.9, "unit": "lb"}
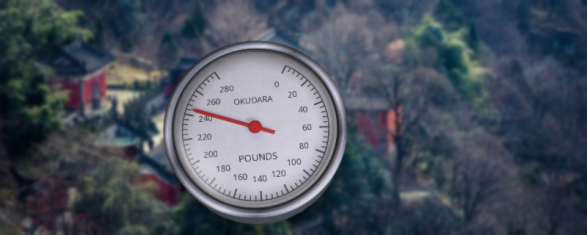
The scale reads {"value": 244, "unit": "lb"}
